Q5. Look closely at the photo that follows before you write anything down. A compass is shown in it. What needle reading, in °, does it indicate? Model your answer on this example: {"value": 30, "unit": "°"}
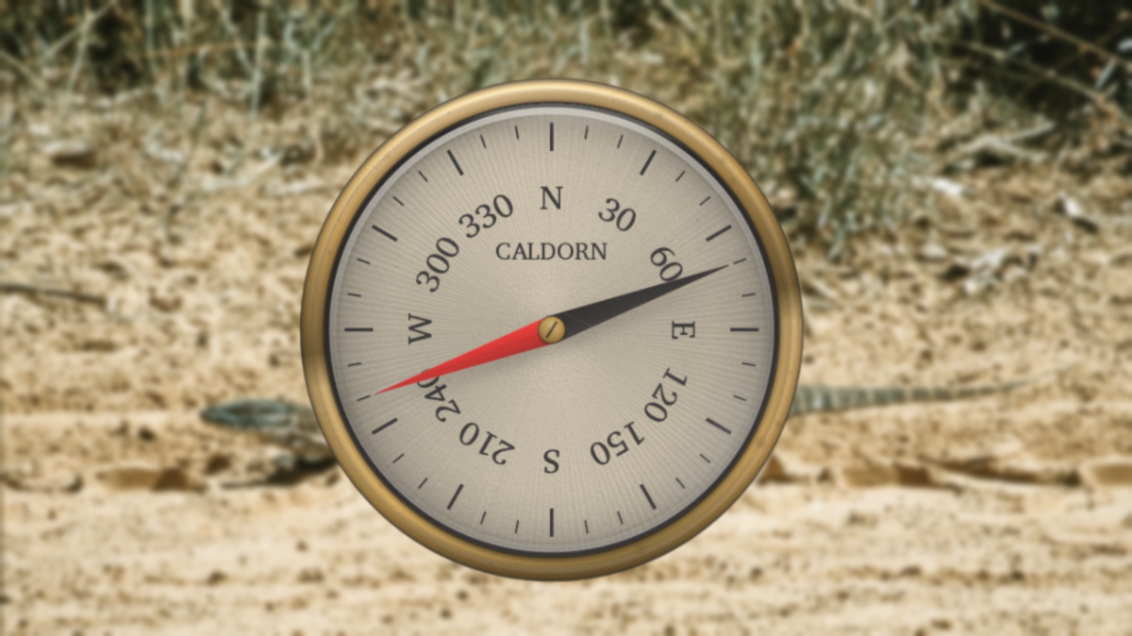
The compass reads {"value": 250, "unit": "°"}
